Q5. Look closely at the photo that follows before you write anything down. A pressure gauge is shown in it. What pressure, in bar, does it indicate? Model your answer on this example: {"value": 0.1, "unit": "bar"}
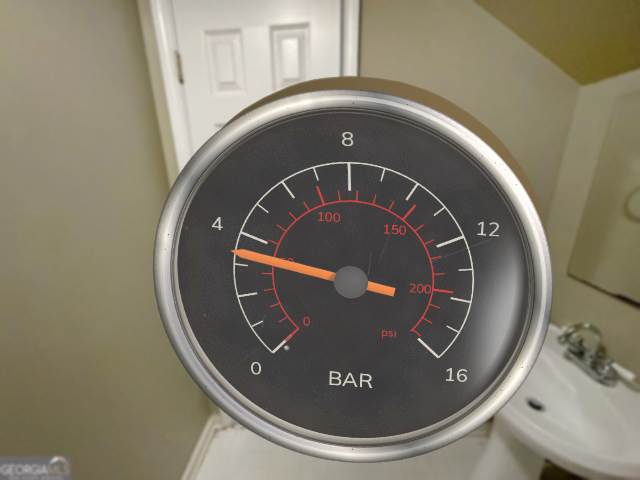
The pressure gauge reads {"value": 3.5, "unit": "bar"}
